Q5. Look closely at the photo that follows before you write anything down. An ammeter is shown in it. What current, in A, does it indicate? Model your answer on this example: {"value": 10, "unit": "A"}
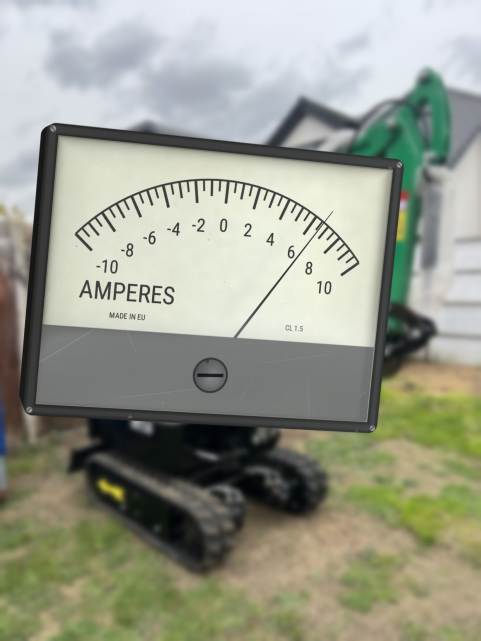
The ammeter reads {"value": 6.5, "unit": "A"}
